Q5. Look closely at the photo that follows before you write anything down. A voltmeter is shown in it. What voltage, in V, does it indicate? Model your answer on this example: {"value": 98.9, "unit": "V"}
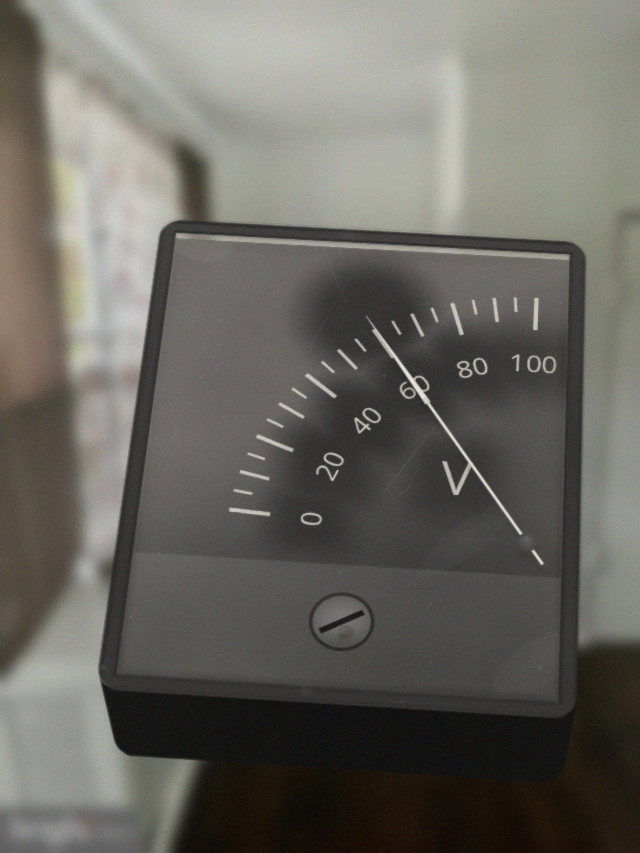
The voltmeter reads {"value": 60, "unit": "V"}
